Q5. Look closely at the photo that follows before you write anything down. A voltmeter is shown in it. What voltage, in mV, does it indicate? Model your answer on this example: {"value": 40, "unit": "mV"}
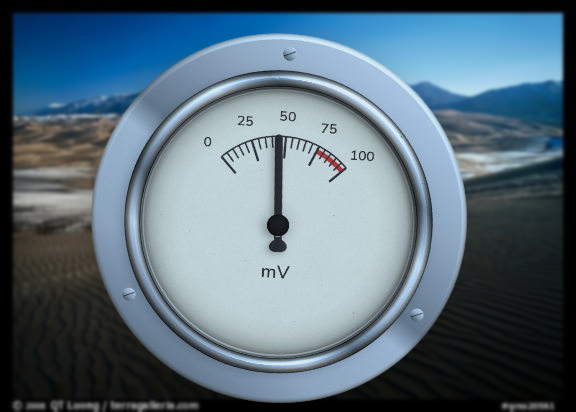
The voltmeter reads {"value": 45, "unit": "mV"}
